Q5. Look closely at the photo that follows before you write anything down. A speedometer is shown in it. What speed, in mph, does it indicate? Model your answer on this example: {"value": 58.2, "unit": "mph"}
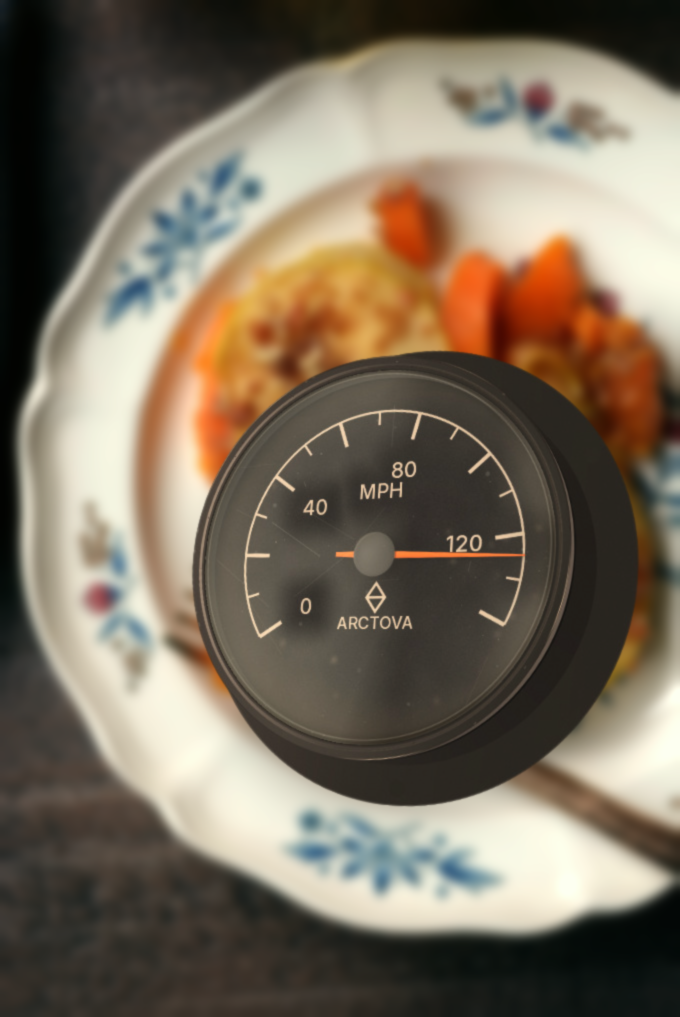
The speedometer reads {"value": 125, "unit": "mph"}
